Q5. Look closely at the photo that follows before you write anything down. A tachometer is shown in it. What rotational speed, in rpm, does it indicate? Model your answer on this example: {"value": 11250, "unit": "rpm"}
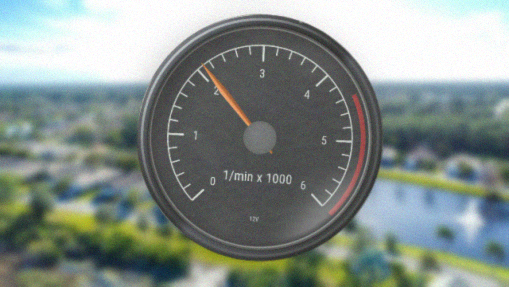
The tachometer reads {"value": 2100, "unit": "rpm"}
